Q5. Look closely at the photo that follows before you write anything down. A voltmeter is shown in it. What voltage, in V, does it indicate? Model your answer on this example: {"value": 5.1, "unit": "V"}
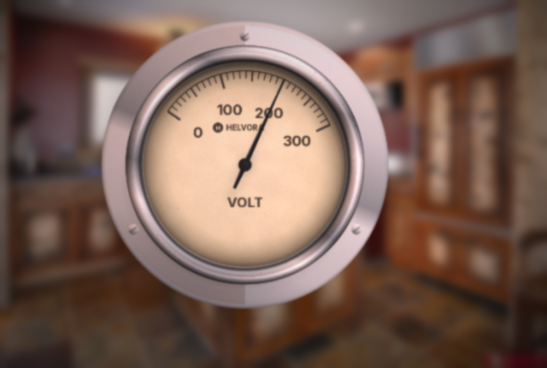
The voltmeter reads {"value": 200, "unit": "V"}
